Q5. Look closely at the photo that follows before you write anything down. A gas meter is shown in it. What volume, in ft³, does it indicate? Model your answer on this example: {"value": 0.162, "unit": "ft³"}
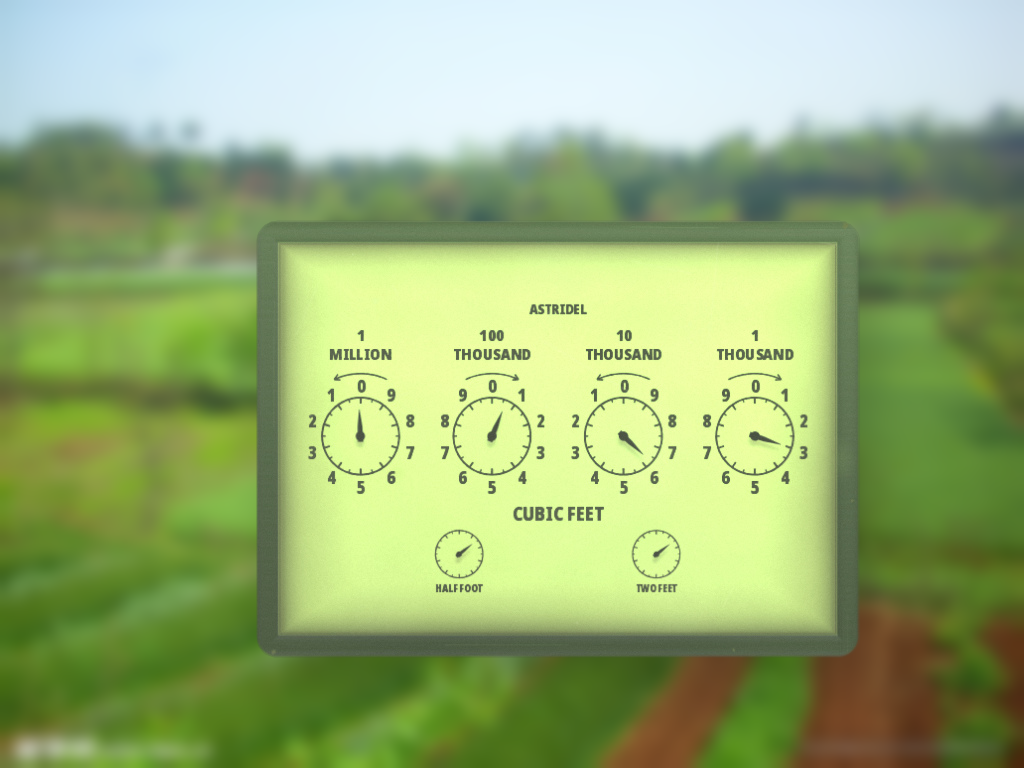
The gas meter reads {"value": 6300, "unit": "ft³"}
